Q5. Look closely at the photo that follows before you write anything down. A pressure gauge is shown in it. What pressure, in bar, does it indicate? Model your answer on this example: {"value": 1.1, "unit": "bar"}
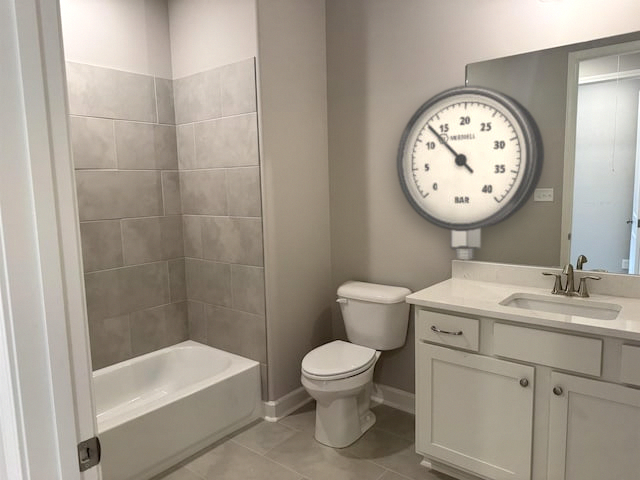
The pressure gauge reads {"value": 13, "unit": "bar"}
